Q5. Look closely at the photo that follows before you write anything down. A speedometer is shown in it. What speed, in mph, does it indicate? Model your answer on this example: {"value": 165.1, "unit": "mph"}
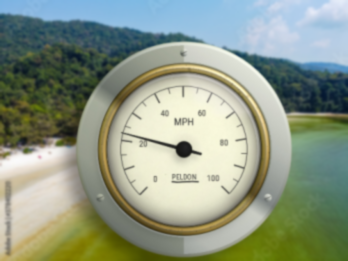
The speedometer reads {"value": 22.5, "unit": "mph"}
